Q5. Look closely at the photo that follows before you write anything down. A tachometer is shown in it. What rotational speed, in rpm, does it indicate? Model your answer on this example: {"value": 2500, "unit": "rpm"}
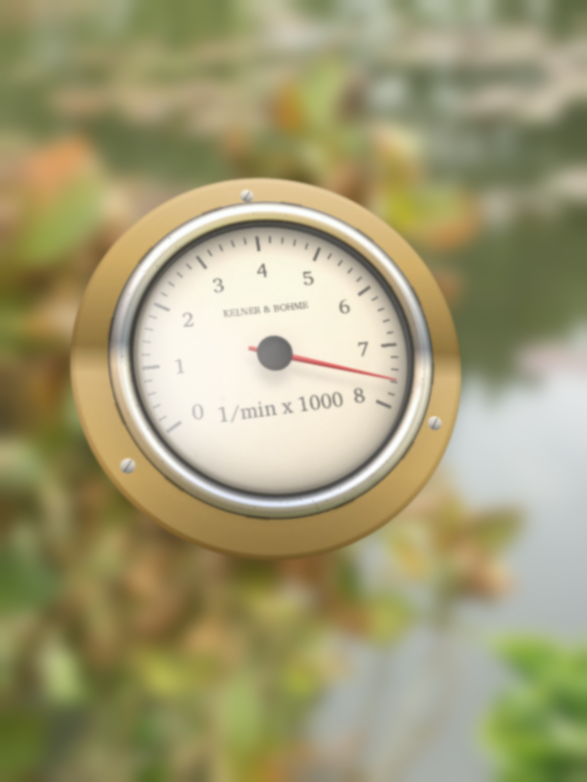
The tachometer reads {"value": 7600, "unit": "rpm"}
